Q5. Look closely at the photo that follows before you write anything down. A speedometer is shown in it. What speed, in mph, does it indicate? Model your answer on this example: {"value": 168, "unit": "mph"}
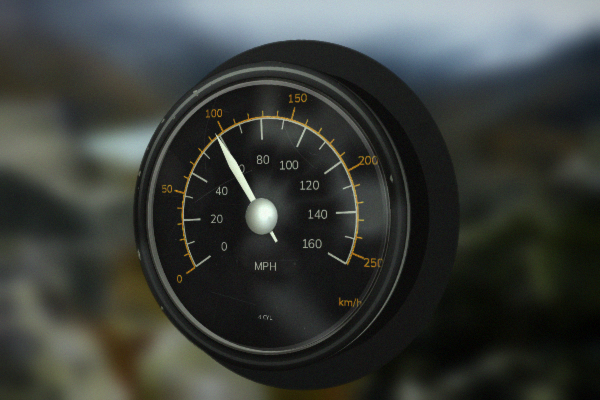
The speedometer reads {"value": 60, "unit": "mph"}
